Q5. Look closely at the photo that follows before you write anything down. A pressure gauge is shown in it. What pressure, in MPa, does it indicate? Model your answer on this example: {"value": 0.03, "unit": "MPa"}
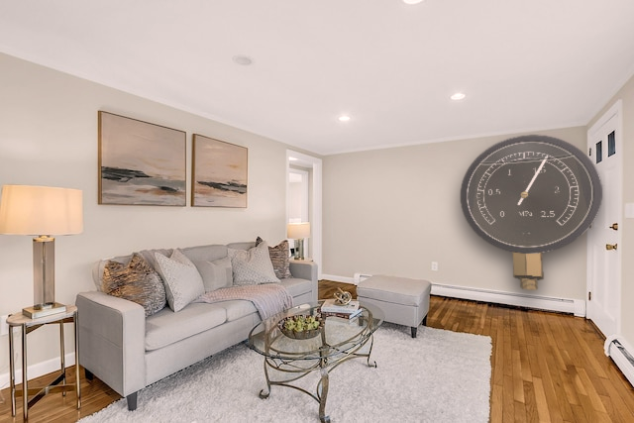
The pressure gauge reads {"value": 1.5, "unit": "MPa"}
